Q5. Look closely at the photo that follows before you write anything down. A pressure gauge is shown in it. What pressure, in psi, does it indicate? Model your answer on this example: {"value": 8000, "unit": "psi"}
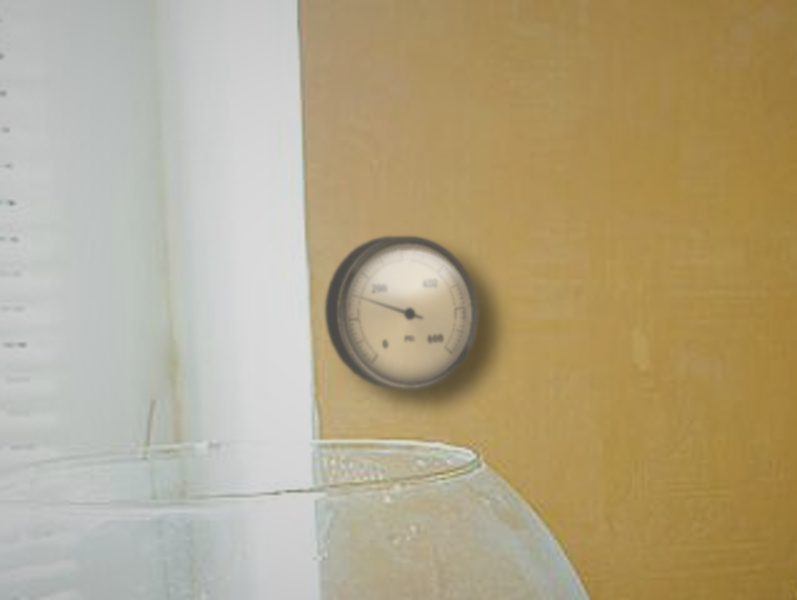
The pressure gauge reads {"value": 150, "unit": "psi"}
